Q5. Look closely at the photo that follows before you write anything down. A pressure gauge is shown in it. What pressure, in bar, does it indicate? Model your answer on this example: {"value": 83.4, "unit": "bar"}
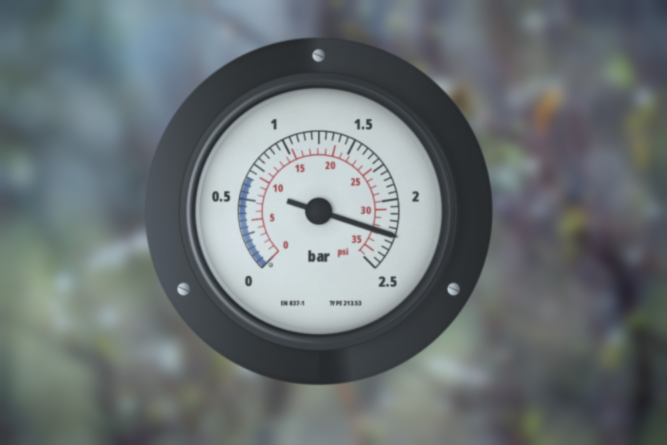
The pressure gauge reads {"value": 2.25, "unit": "bar"}
